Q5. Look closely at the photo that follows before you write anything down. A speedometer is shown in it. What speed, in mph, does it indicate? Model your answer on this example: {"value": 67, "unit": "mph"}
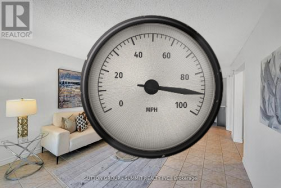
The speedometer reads {"value": 90, "unit": "mph"}
